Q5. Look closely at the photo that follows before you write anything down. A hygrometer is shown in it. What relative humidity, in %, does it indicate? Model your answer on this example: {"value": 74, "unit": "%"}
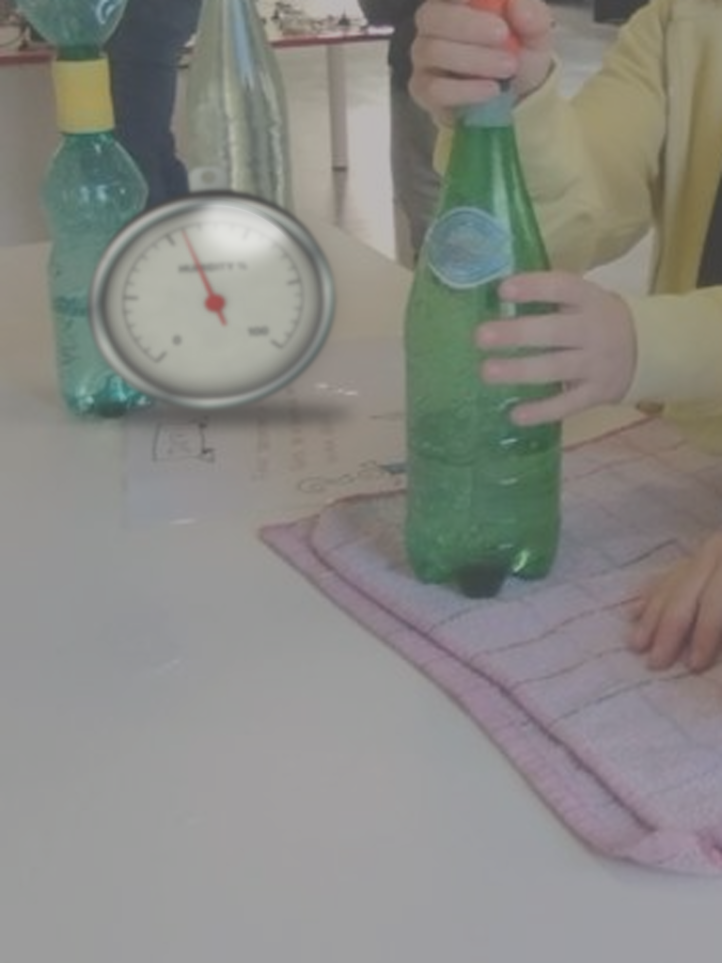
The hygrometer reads {"value": 44, "unit": "%"}
